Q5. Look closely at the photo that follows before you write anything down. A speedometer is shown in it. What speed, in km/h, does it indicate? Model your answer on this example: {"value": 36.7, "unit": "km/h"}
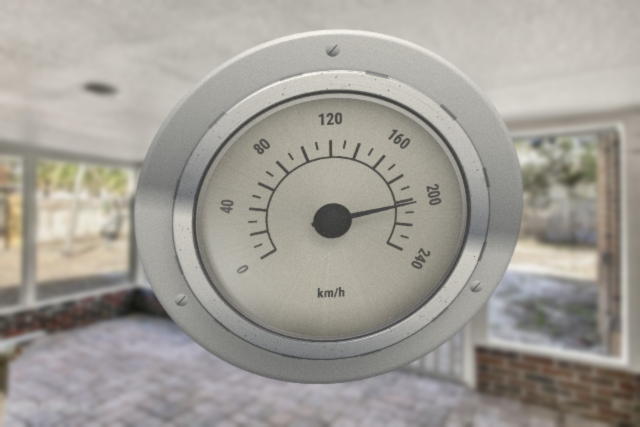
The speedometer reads {"value": 200, "unit": "km/h"}
